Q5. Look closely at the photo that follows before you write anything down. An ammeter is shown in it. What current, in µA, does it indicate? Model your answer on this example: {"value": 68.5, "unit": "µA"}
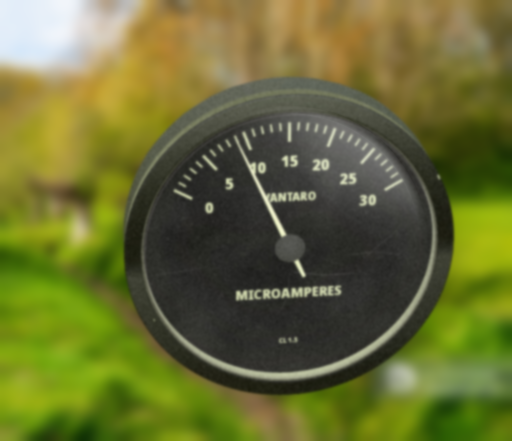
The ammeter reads {"value": 9, "unit": "µA"}
